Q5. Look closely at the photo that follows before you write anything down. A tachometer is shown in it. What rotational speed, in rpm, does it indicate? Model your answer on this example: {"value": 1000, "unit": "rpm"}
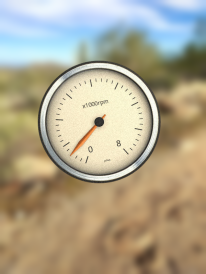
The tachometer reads {"value": 600, "unit": "rpm"}
